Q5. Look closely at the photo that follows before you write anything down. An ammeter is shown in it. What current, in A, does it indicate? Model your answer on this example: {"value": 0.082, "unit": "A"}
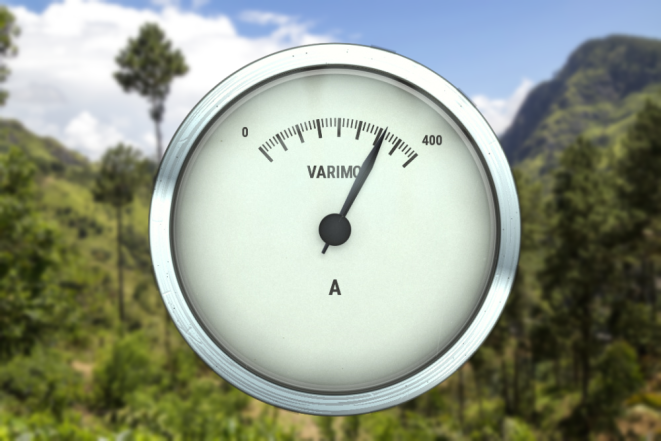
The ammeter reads {"value": 310, "unit": "A"}
